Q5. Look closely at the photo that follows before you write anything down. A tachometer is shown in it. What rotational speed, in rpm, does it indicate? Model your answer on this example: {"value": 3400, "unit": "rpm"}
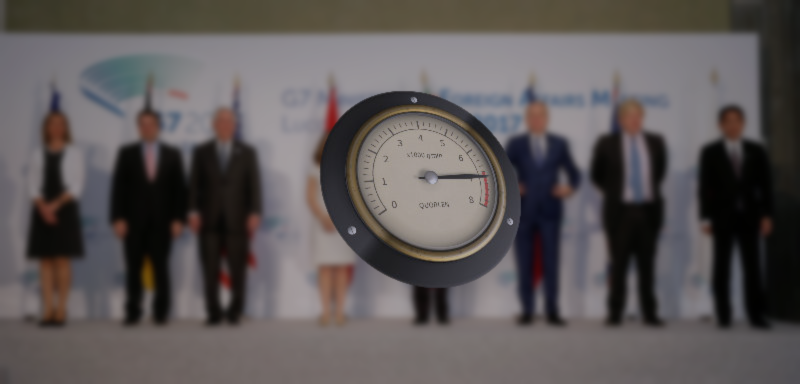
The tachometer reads {"value": 7000, "unit": "rpm"}
